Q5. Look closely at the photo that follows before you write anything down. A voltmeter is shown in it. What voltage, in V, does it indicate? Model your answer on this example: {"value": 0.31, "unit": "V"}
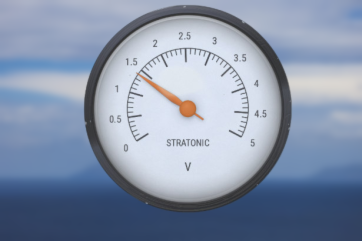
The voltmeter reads {"value": 1.4, "unit": "V"}
